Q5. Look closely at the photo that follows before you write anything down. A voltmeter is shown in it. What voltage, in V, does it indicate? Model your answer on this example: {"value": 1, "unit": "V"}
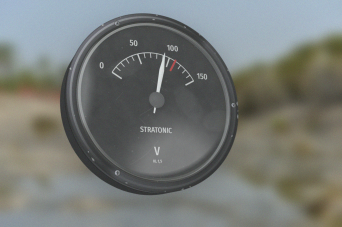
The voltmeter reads {"value": 90, "unit": "V"}
